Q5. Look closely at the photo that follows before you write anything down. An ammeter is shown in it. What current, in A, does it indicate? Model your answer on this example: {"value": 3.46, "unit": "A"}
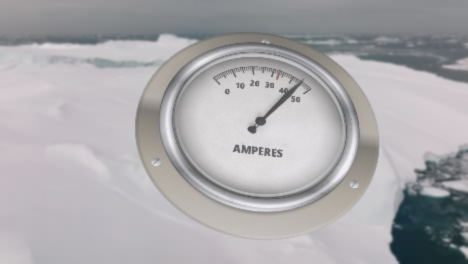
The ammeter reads {"value": 45, "unit": "A"}
